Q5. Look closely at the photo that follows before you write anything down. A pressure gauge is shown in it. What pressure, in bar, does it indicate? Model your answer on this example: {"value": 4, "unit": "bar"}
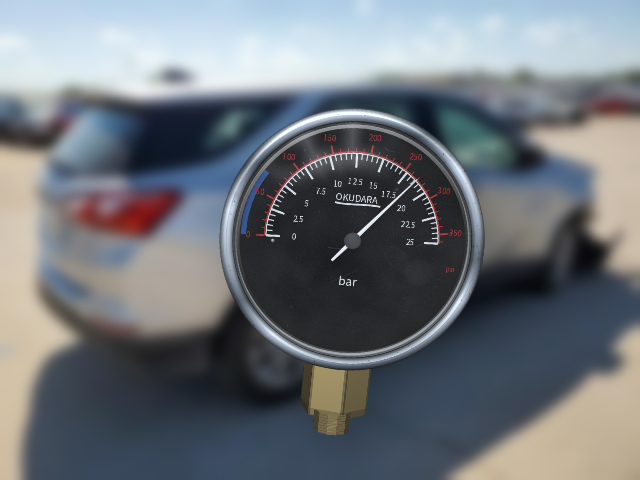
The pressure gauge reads {"value": 18.5, "unit": "bar"}
